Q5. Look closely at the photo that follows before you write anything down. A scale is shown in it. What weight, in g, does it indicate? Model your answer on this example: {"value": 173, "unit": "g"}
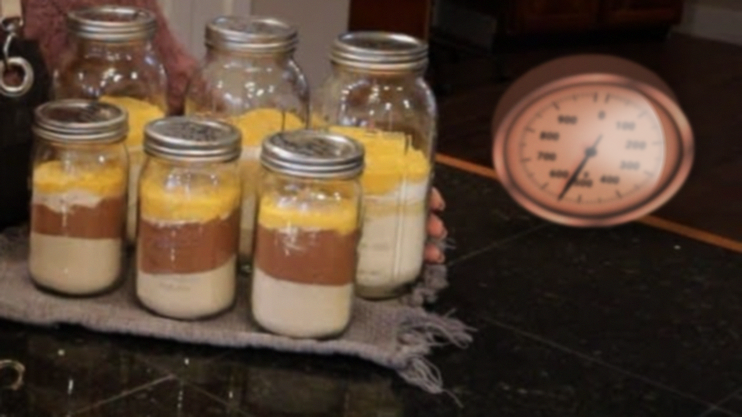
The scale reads {"value": 550, "unit": "g"}
